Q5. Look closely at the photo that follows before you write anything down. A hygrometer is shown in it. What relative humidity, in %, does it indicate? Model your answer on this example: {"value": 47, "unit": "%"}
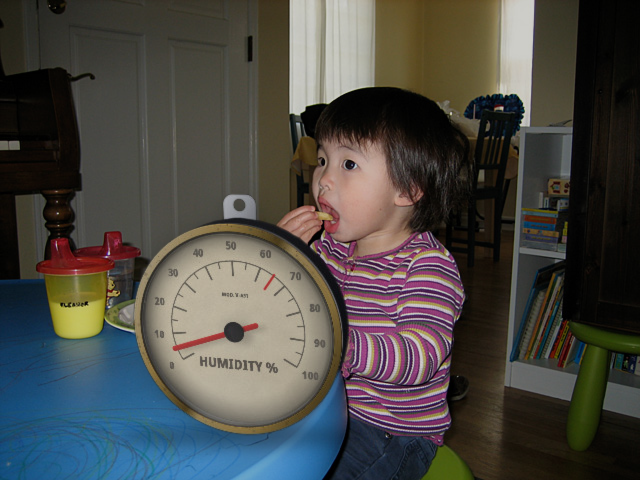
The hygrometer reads {"value": 5, "unit": "%"}
